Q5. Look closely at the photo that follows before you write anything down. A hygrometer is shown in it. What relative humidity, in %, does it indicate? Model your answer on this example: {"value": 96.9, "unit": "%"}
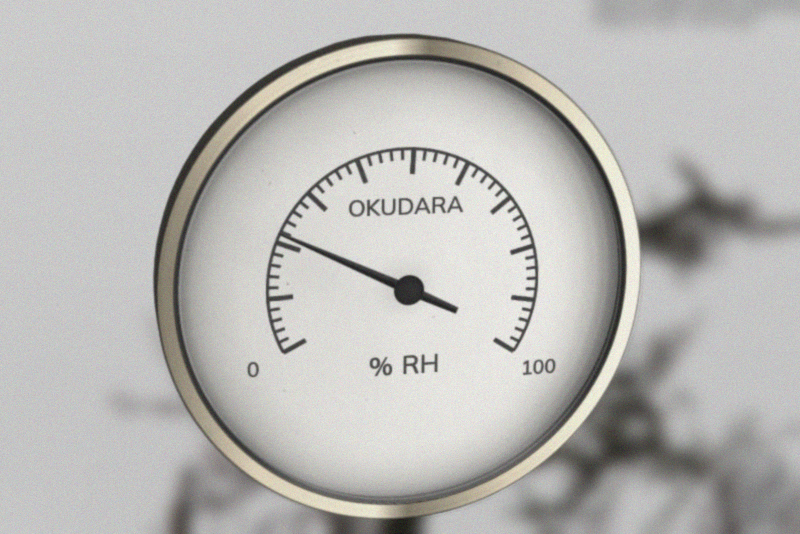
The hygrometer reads {"value": 22, "unit": "%"}
